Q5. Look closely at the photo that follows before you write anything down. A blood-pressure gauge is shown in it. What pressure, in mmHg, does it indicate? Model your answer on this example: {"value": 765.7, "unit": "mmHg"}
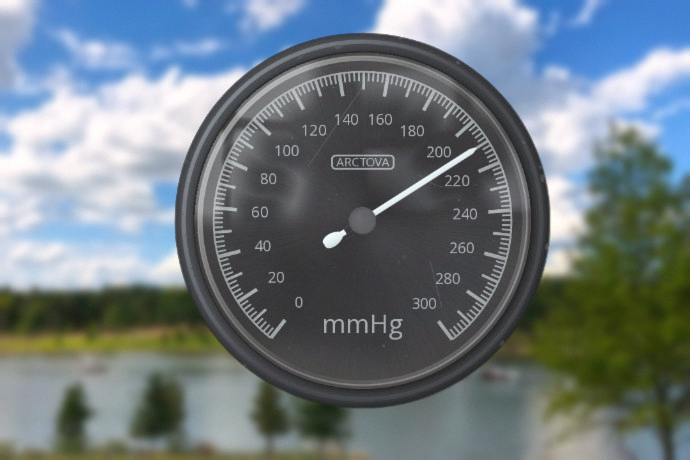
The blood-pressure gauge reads {"value": 210, "unit": "mmHg"}
